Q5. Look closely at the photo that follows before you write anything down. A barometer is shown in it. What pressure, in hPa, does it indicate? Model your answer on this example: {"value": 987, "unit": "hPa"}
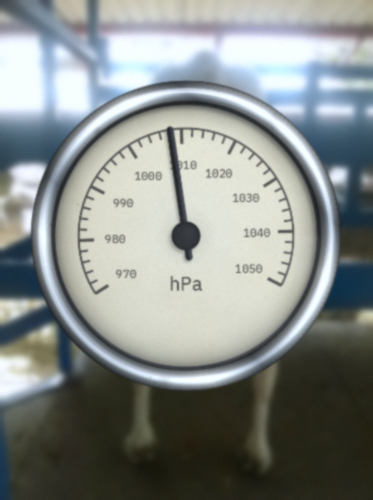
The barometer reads {"value": 1008, "unit": "hPa"}
